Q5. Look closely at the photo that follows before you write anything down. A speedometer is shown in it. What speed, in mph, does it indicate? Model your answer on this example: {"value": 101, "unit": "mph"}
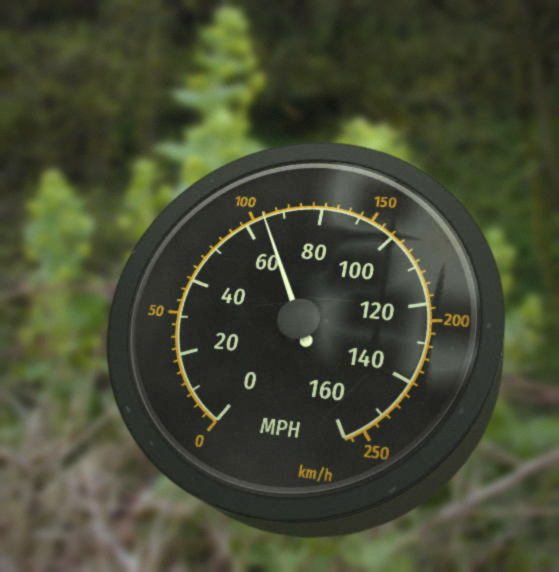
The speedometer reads {"value": 65, "unit": "mph"}
